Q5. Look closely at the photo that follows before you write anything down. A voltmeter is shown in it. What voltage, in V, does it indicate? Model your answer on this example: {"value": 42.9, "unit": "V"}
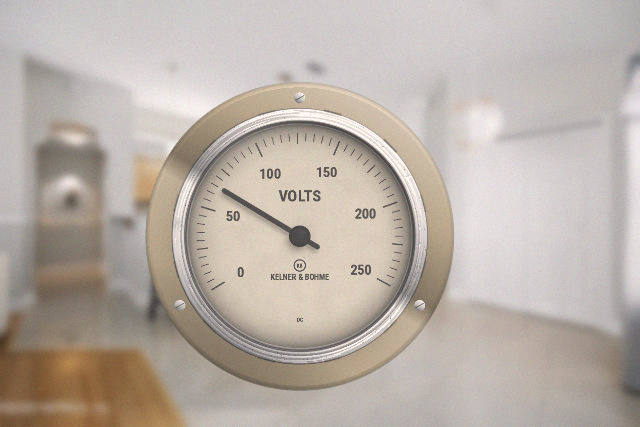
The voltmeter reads {"value": 65, "unit": "V"}
